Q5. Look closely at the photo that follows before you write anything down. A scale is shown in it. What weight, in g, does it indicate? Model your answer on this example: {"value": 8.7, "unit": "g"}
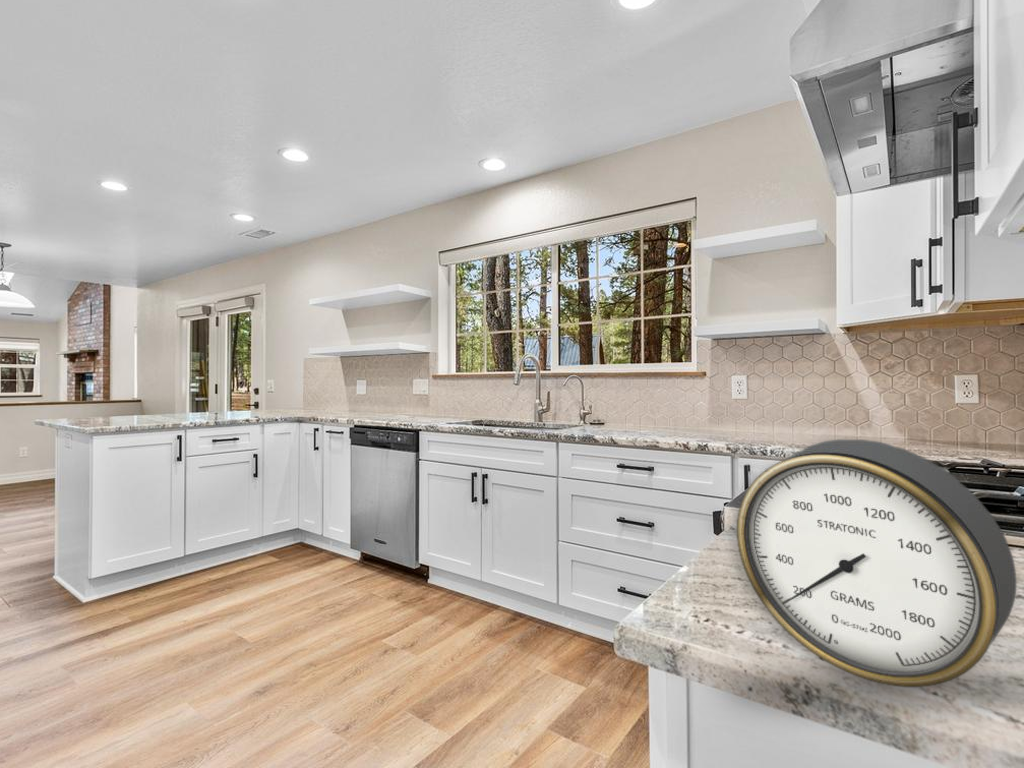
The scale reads {"value": 200, "unit": "g"}
